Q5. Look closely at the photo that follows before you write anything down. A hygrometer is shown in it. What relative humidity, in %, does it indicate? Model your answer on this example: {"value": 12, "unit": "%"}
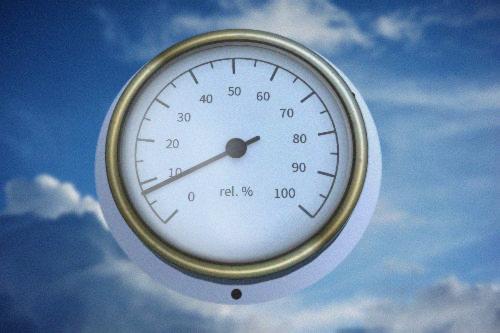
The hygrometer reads {"value": 7.5, "unit": "%"}
